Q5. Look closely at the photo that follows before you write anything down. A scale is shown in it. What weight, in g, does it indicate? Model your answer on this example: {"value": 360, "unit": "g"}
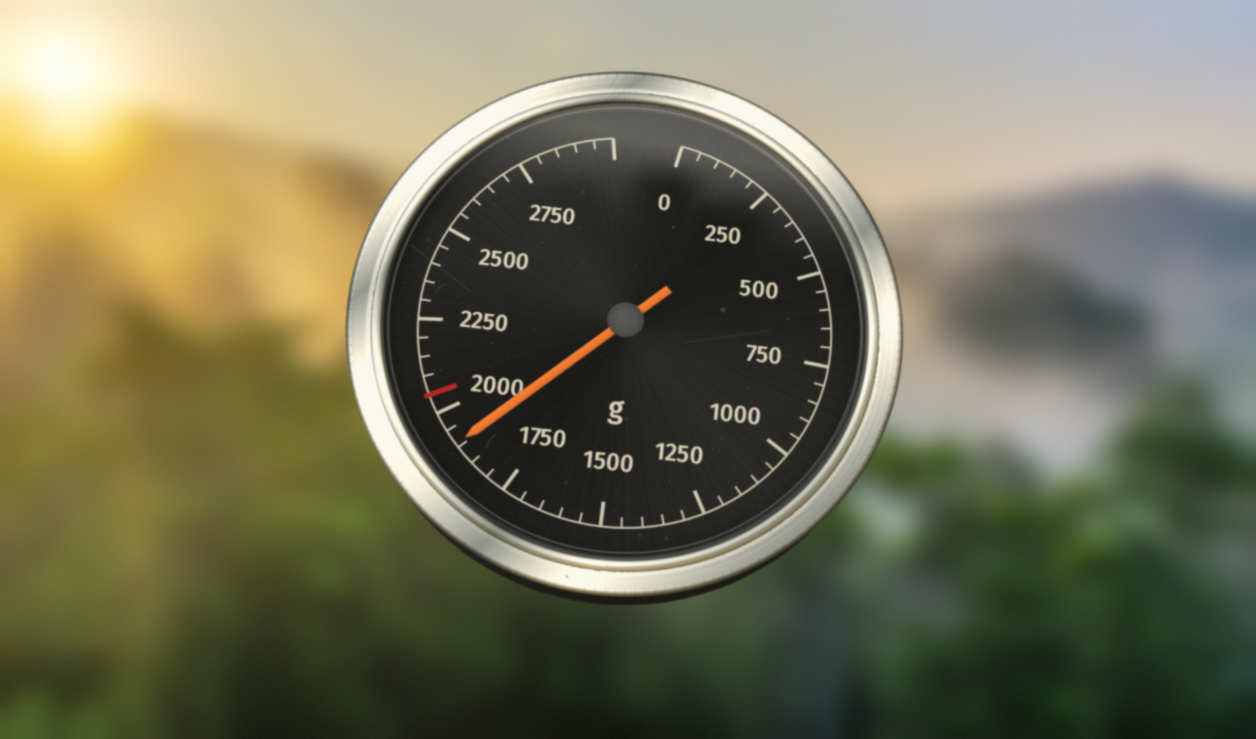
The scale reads {"value": 1900, "unit": "g"}
